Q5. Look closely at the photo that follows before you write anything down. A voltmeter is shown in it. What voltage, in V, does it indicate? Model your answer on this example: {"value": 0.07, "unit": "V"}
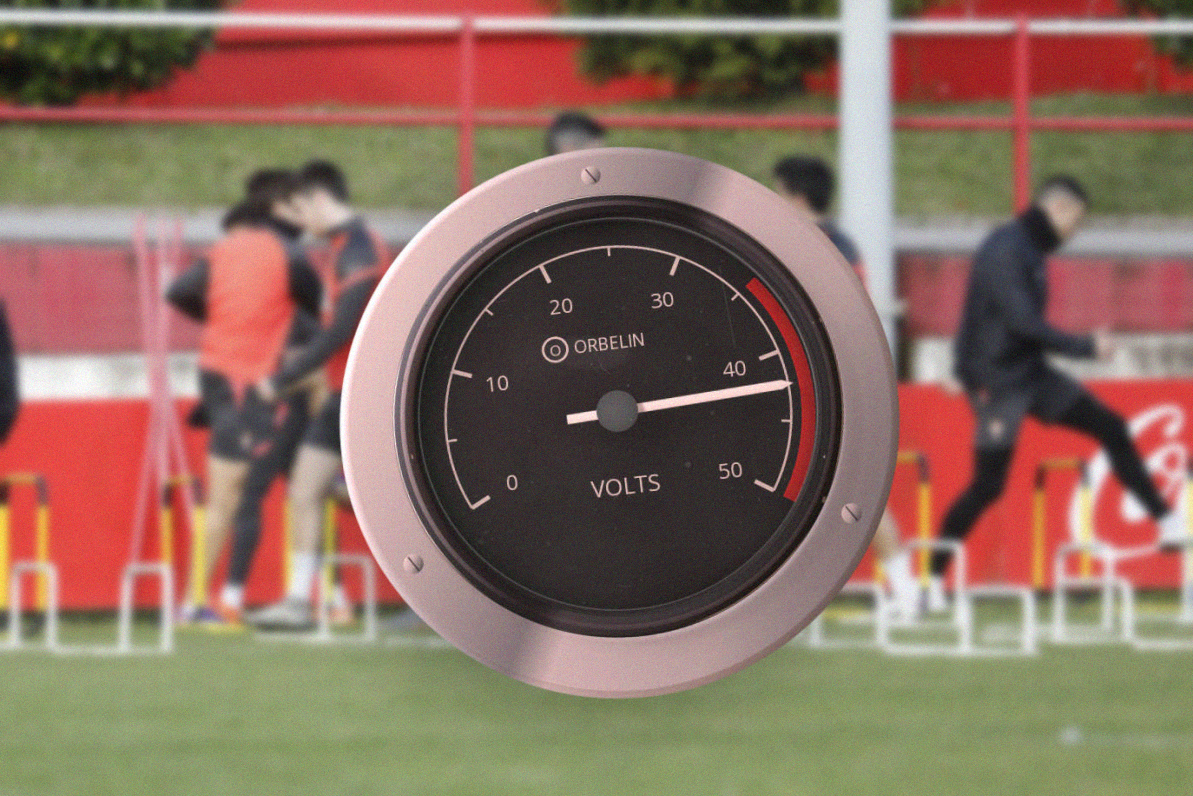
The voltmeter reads {"value": 42.5, "unit": "V"}
